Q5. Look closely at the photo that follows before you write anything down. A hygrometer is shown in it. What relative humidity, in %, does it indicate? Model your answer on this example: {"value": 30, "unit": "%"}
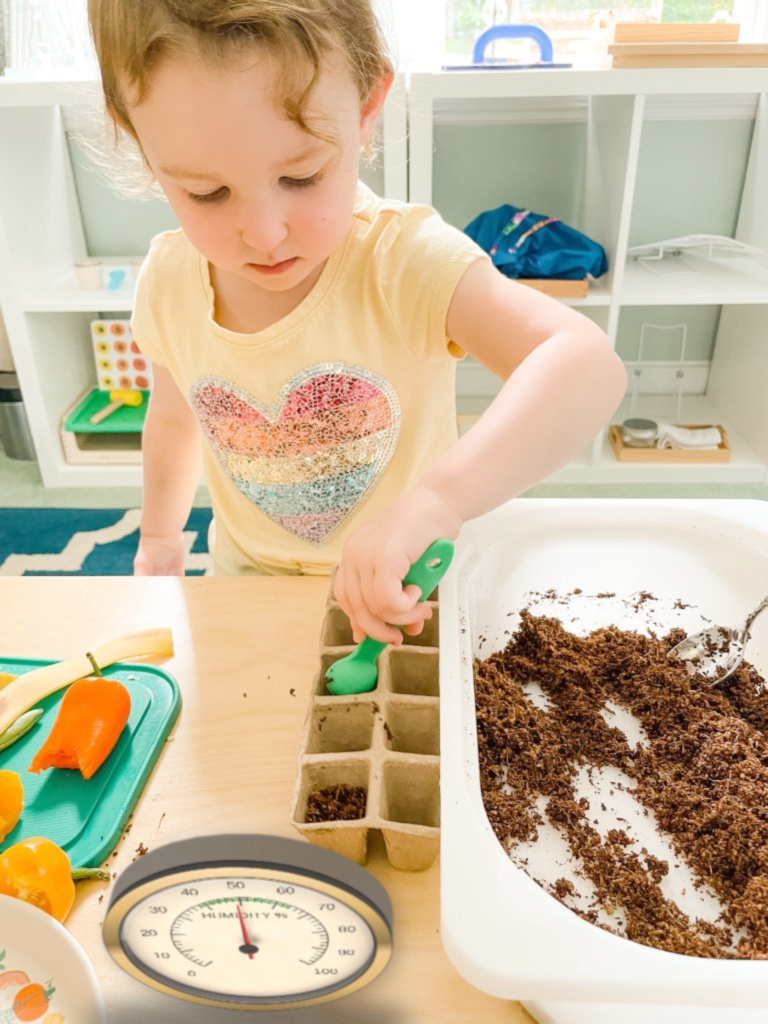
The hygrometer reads {"value": 50, "unit": "%"}
